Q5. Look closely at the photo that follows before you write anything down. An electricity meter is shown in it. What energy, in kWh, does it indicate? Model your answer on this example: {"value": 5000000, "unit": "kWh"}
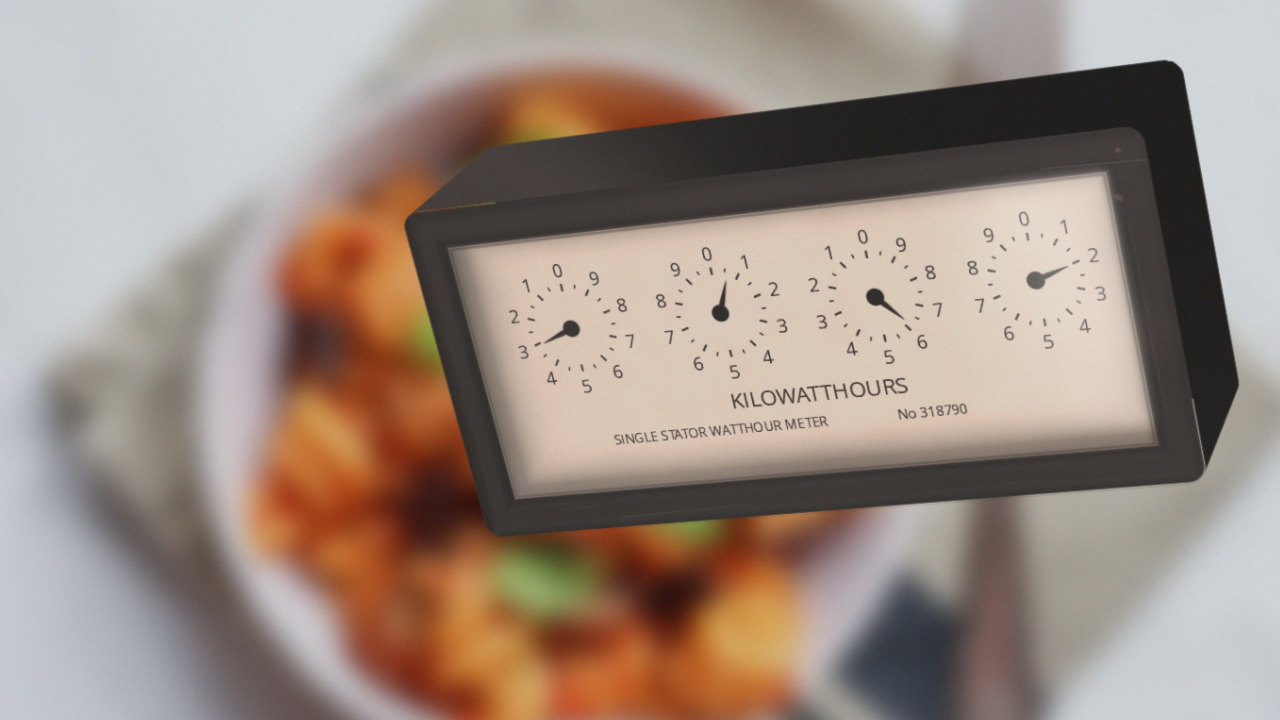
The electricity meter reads {"value": 3062, "unit": "kWh"}
